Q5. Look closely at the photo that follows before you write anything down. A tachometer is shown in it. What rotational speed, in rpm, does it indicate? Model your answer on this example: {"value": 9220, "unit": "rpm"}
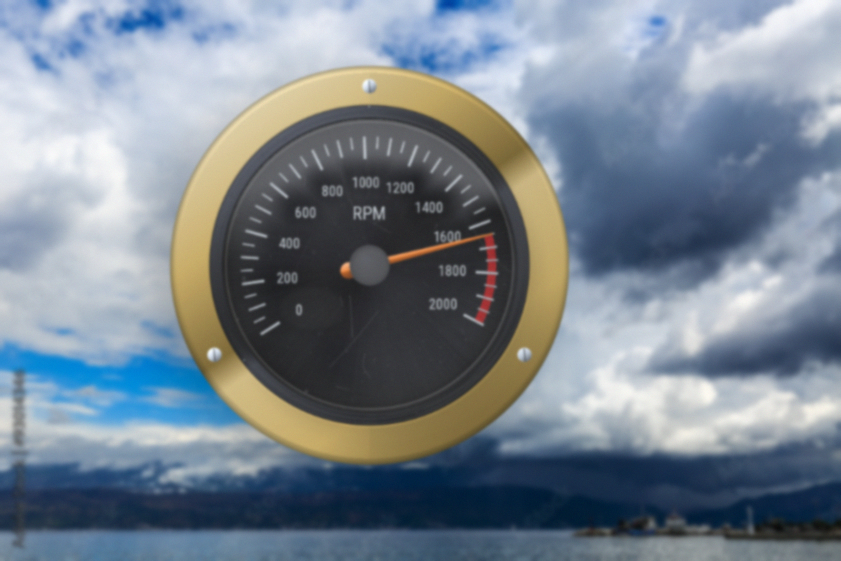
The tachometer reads {"value": 1650, "unit": "rpm"}
